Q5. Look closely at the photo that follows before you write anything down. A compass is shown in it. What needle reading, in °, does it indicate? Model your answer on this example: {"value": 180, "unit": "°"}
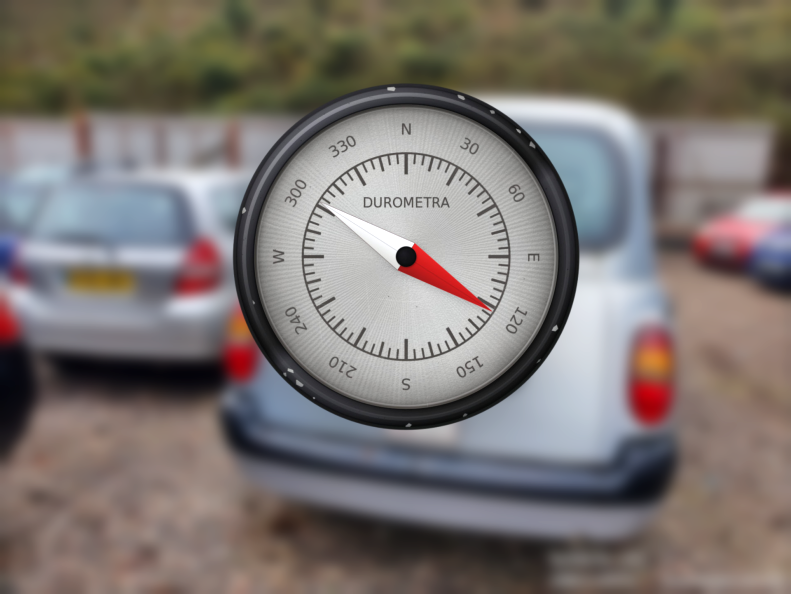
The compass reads {"value": 122.5, "unit": "°"}
